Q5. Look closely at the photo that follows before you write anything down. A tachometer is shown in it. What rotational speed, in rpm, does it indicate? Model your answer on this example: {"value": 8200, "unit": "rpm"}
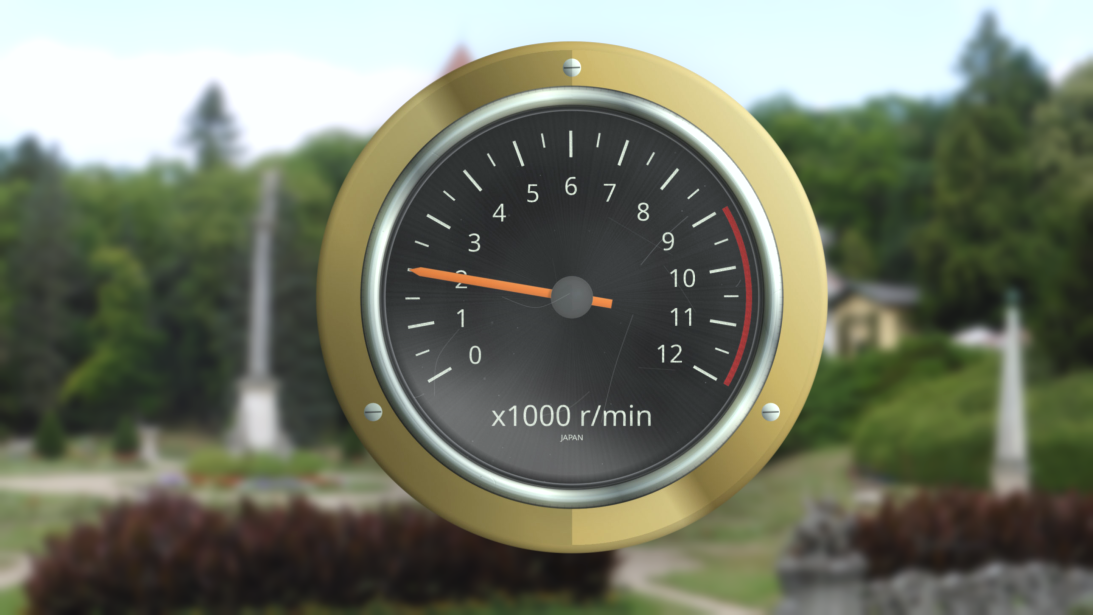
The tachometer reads {"value": 2000, "unit": "rpm"}
